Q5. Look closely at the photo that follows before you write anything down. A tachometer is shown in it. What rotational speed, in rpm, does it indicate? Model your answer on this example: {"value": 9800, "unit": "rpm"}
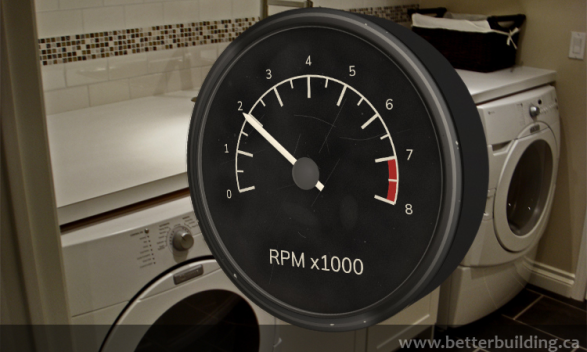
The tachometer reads {"value": 2000, "unit": "rpm"}
